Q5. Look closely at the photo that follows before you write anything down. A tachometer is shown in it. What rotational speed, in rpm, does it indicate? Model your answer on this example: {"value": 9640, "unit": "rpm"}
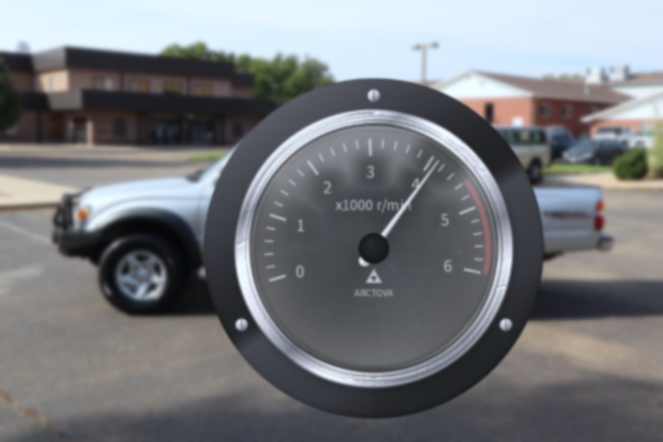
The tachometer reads {"value": 4100, "unit": "rpm"}
